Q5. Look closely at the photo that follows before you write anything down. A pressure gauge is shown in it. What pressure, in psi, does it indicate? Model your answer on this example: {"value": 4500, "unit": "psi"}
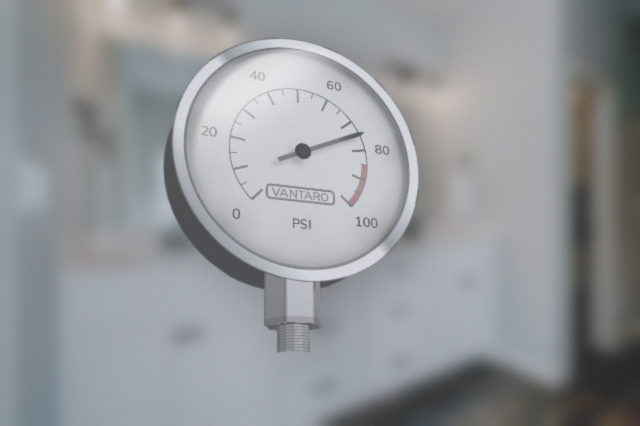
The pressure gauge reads {"value": 75, "unit": "psi"}
